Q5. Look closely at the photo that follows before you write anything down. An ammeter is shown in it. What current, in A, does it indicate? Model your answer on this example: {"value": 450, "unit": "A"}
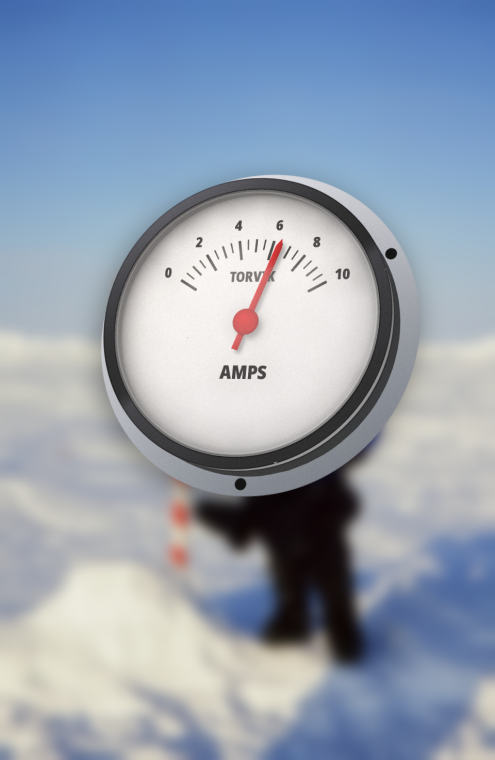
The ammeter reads {"value": 6.5, "unit": "A"}
